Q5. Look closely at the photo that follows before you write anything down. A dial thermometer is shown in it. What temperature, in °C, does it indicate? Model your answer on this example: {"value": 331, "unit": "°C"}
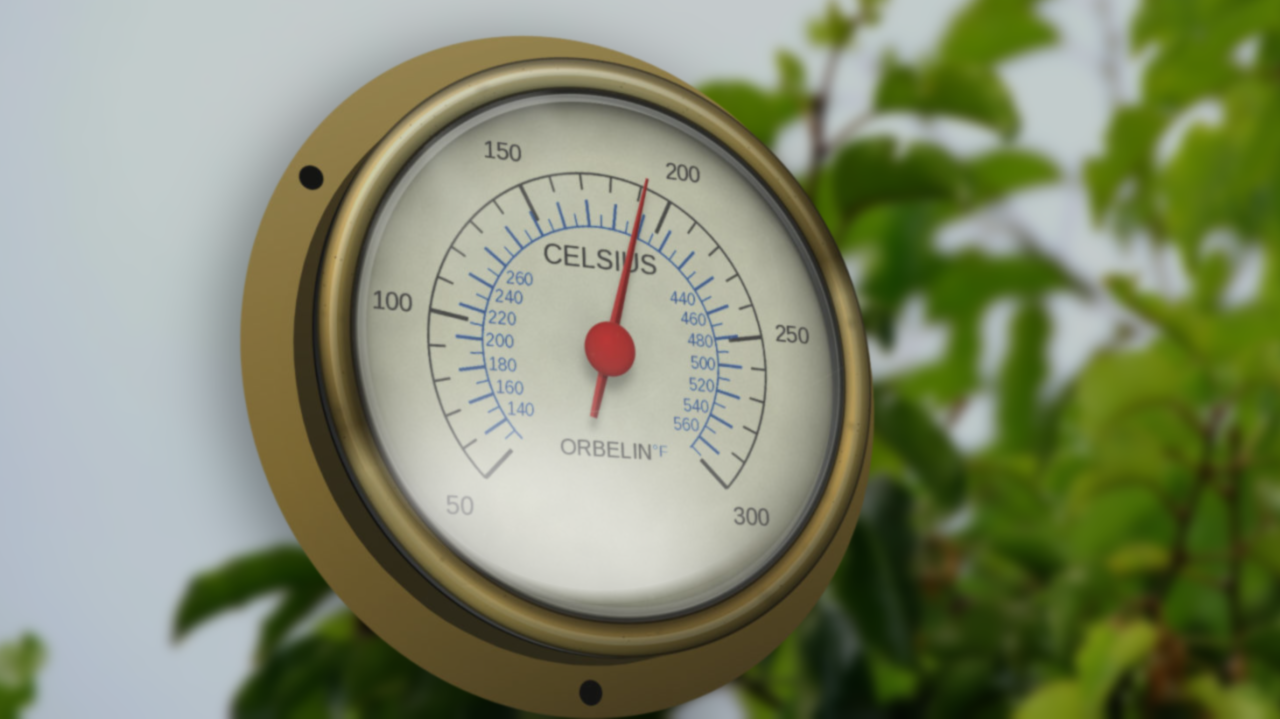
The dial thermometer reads {"value": 190, "unit": "°C"}
